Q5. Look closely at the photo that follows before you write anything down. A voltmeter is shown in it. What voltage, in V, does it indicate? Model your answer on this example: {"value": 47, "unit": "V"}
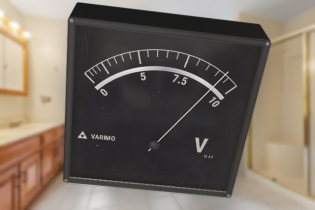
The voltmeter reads {"value": 9.25, "unit": "V"}
